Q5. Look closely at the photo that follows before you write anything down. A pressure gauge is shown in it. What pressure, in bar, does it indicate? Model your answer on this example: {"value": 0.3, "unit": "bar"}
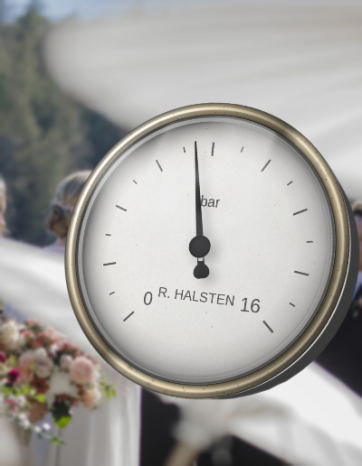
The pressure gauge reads {"value": 7.5, "unit": "bar"}
